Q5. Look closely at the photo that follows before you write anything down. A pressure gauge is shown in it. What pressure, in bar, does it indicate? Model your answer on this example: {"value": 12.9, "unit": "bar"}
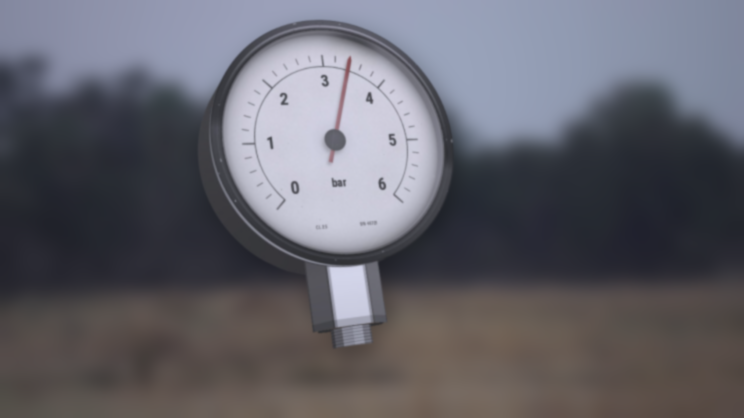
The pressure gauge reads {"value": 3.4, "unit": "bar"}
